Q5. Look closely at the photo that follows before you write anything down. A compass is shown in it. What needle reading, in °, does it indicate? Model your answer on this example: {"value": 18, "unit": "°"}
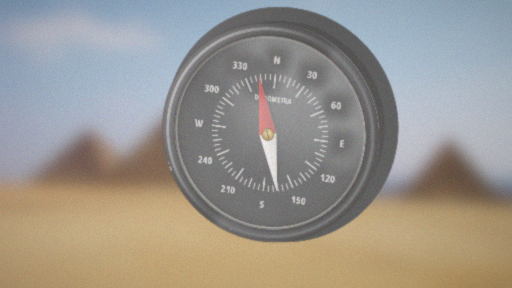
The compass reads {"value": 345, "unit": "°"}
